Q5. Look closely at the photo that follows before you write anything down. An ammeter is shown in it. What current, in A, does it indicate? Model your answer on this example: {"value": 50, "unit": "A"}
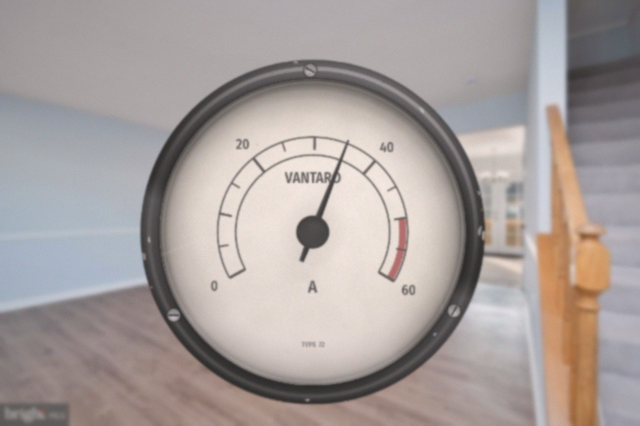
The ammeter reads {"value": 35, "unit": "A"}
